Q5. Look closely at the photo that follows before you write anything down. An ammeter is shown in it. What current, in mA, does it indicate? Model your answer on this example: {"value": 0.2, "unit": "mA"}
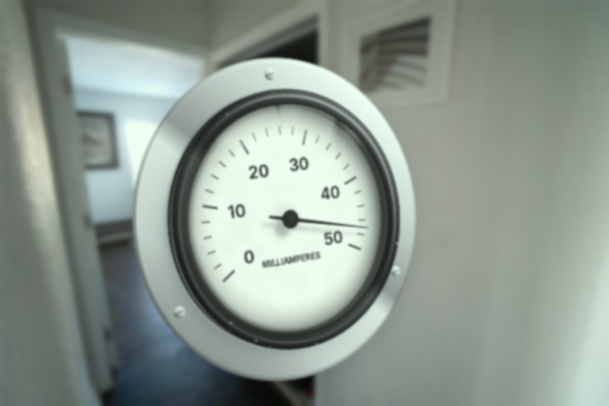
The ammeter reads {"value": 47, "unit": "mA"}
